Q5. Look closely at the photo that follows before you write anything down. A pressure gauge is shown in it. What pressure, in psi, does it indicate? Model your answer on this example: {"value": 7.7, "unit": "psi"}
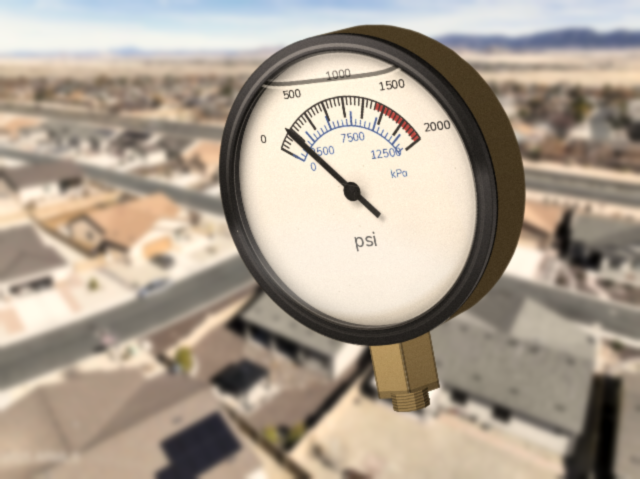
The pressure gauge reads {"value": 250, "unit": "psi"}
